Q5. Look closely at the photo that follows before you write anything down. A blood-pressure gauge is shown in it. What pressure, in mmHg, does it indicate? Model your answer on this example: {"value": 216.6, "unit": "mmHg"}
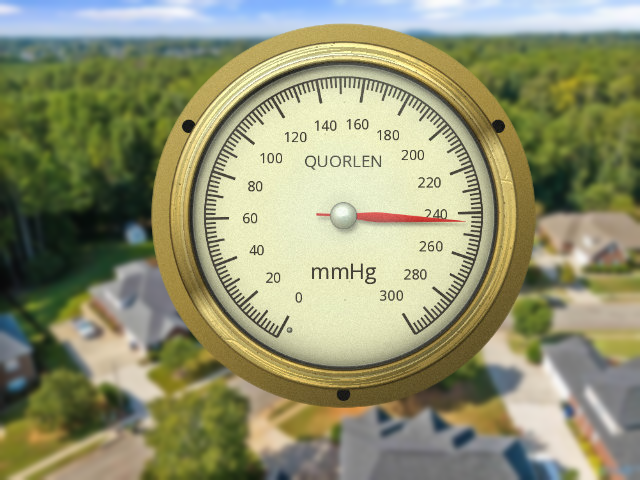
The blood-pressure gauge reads {"value": 244, "unit": "mmHg"}
